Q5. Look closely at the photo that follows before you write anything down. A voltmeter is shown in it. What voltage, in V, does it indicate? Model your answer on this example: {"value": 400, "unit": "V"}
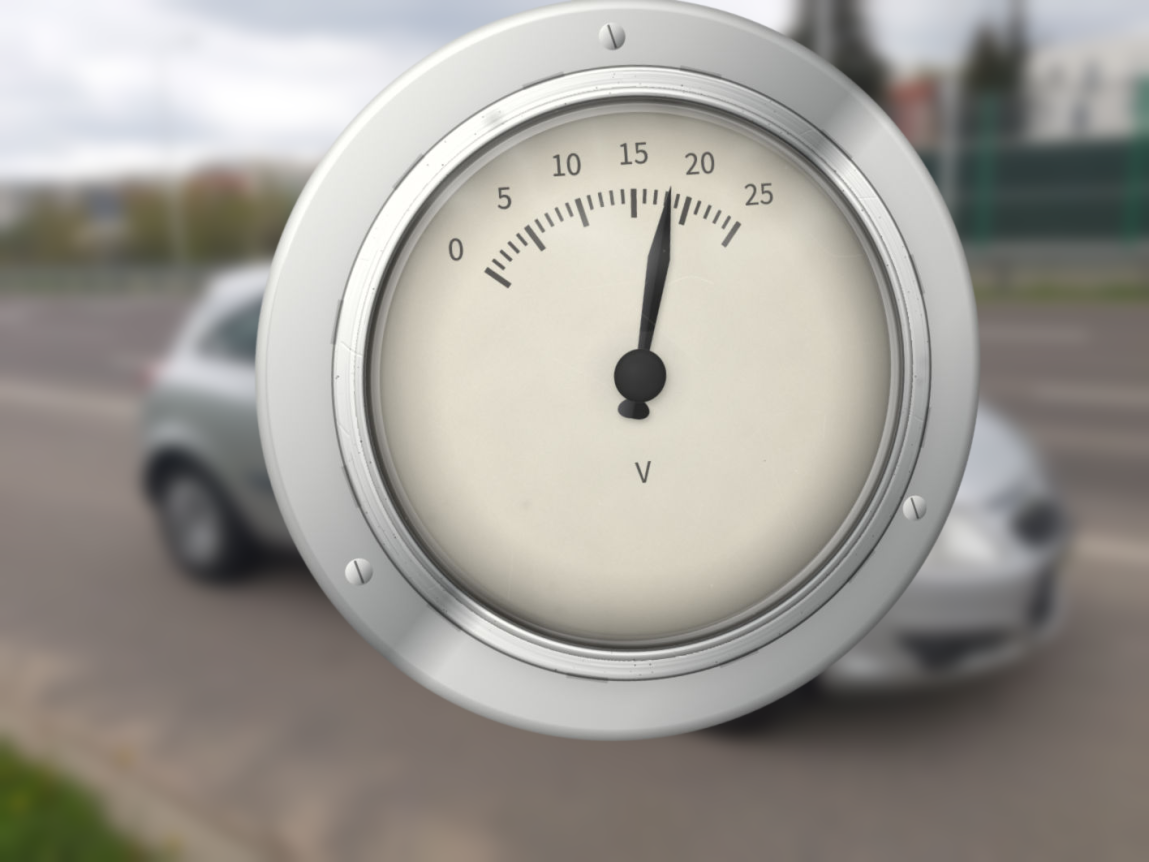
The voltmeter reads {"value": 18, "unit": "V"}
